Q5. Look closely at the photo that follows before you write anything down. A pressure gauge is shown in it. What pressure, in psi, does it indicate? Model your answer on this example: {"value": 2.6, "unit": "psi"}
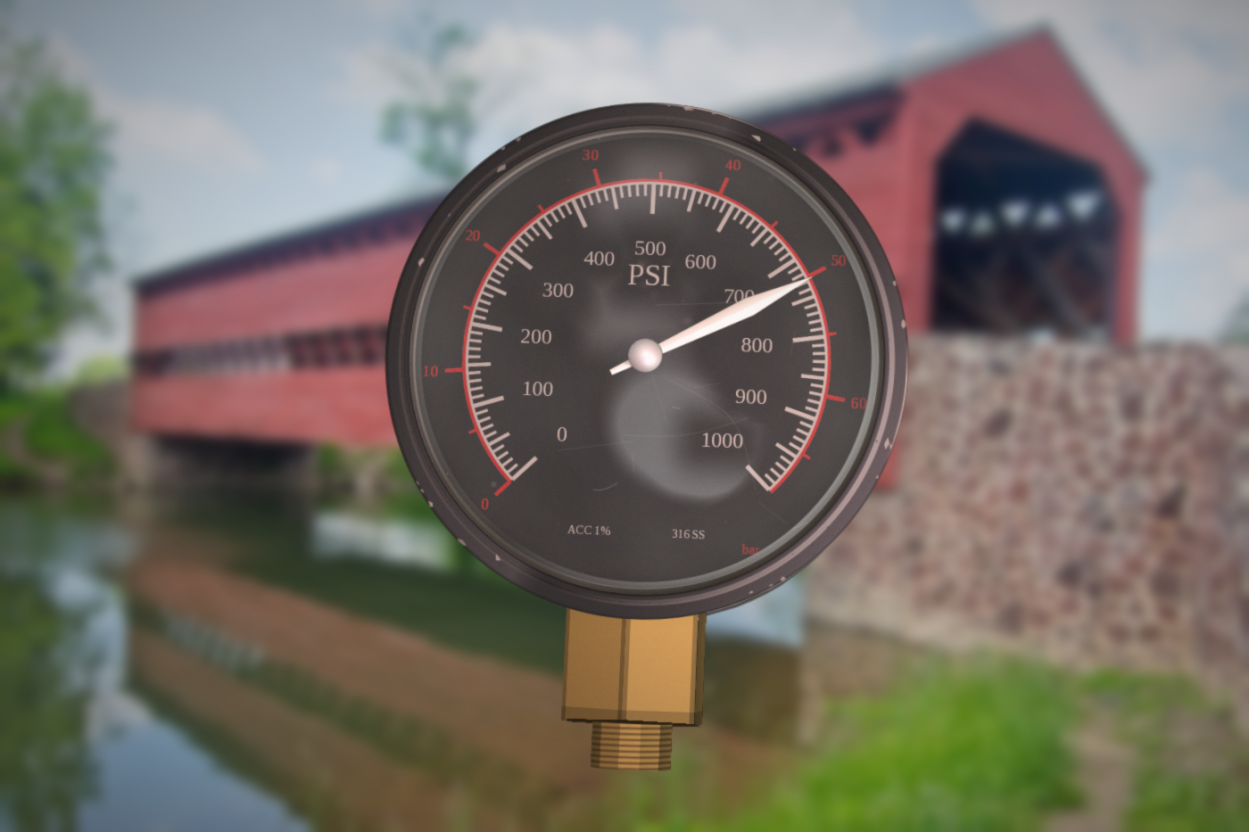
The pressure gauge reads {"value": 730, "unit": "psi"}
